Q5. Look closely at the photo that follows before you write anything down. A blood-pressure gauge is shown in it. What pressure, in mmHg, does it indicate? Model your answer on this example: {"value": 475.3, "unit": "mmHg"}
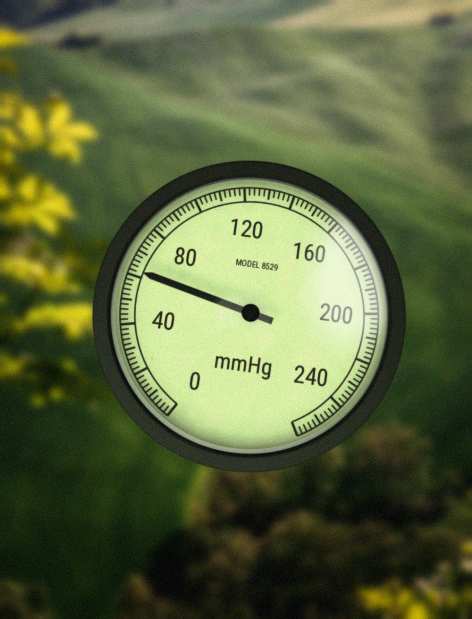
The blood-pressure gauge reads {"value": 62, "unit": "mmHg"}
